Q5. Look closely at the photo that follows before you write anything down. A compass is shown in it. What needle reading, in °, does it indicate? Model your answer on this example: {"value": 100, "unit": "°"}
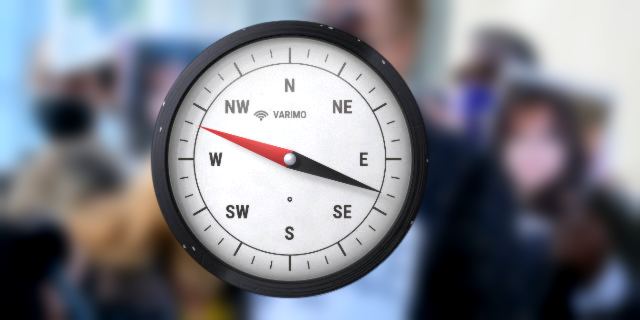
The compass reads {"value": 290, "unit": "°"}
